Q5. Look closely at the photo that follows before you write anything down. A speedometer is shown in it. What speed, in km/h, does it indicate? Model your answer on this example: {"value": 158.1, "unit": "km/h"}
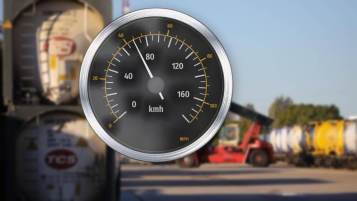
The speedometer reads {"value": 70, "unit": "km/h"}
